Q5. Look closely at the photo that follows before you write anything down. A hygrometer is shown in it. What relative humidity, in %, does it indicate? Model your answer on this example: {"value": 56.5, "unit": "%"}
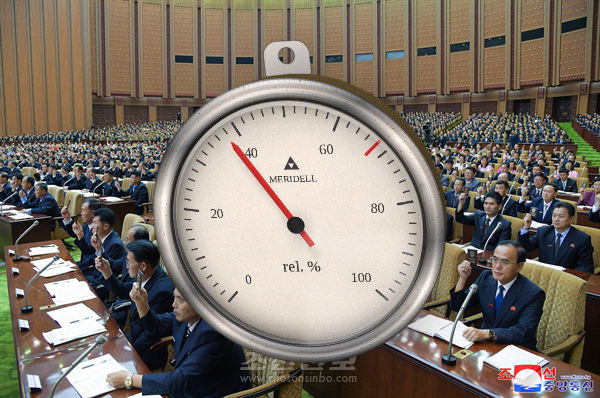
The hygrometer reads {"value": 38, "unit": "%"}
